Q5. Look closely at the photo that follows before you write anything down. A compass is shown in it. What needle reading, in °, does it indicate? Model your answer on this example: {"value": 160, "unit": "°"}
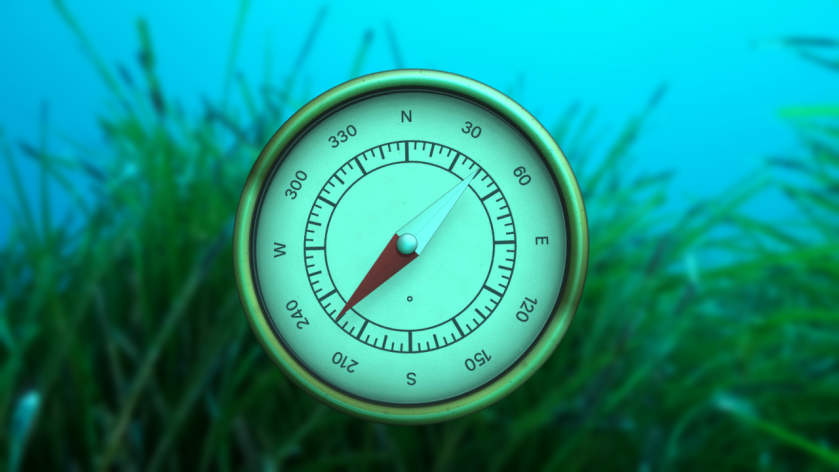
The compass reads {"value": 225, "unit": "°"}
